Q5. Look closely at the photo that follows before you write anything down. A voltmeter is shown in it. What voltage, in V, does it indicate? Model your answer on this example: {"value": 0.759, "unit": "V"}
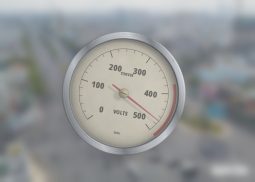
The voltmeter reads {"value": 470, "unit": "V"}
